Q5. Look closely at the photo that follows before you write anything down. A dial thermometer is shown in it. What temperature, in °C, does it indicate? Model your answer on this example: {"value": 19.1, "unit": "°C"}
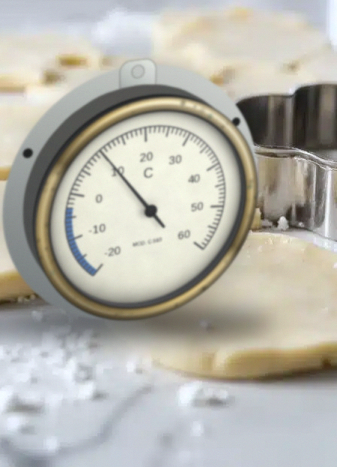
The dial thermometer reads {"value": 10, "unit": "°C"}
